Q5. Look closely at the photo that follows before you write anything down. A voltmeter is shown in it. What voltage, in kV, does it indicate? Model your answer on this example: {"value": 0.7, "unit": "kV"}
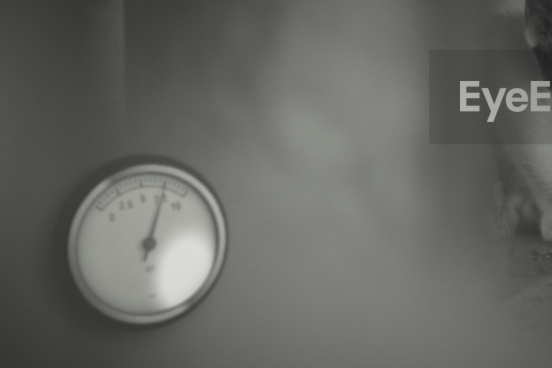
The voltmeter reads {"value": 7.5, "unit": "kV"}
